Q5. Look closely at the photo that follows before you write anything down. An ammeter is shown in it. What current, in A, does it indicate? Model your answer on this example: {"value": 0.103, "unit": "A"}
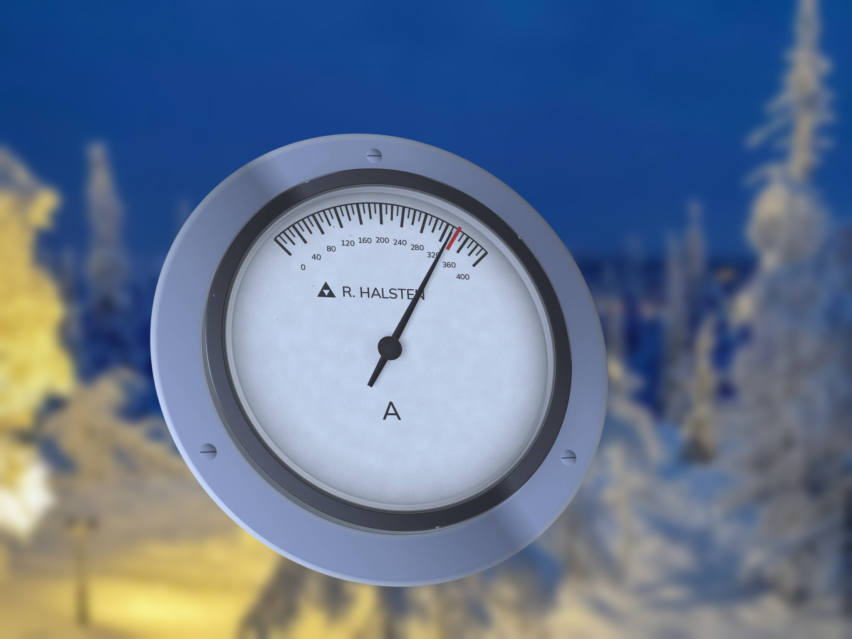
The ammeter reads {"value": 330, "unit": "A"}
